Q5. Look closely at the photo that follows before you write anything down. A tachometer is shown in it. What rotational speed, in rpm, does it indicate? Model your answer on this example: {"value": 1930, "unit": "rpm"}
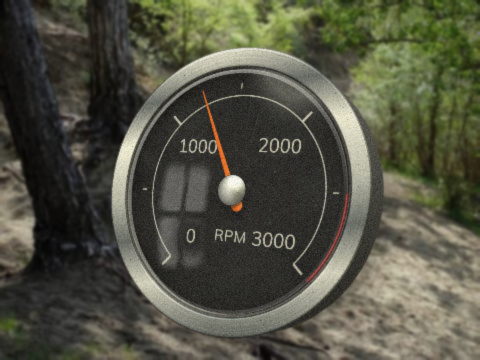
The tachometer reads {"value": 1250, "unit": "rpm"}
